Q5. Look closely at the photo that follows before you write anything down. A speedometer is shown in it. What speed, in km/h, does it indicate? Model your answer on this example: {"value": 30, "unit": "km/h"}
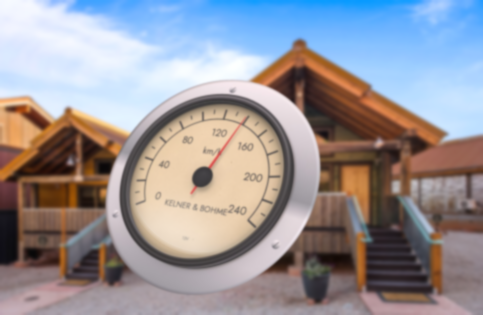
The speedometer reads {"value": 140, "unit": "km/h"}
